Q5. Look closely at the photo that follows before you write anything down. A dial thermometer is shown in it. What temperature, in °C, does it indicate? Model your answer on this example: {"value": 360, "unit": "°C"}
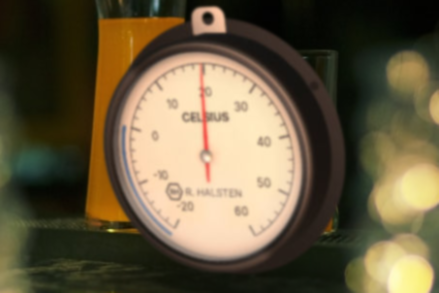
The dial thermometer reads {"value": 20, "unit": "°C"}
